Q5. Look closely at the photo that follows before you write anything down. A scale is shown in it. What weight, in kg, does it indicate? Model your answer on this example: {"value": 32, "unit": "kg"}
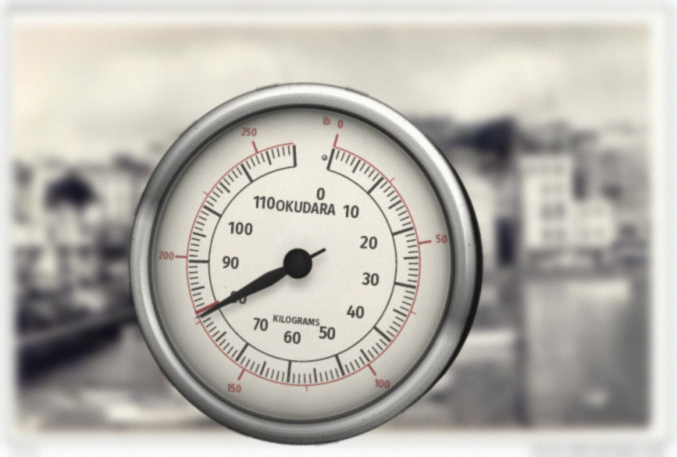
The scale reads {"value": 80, "unit": "kg"}
